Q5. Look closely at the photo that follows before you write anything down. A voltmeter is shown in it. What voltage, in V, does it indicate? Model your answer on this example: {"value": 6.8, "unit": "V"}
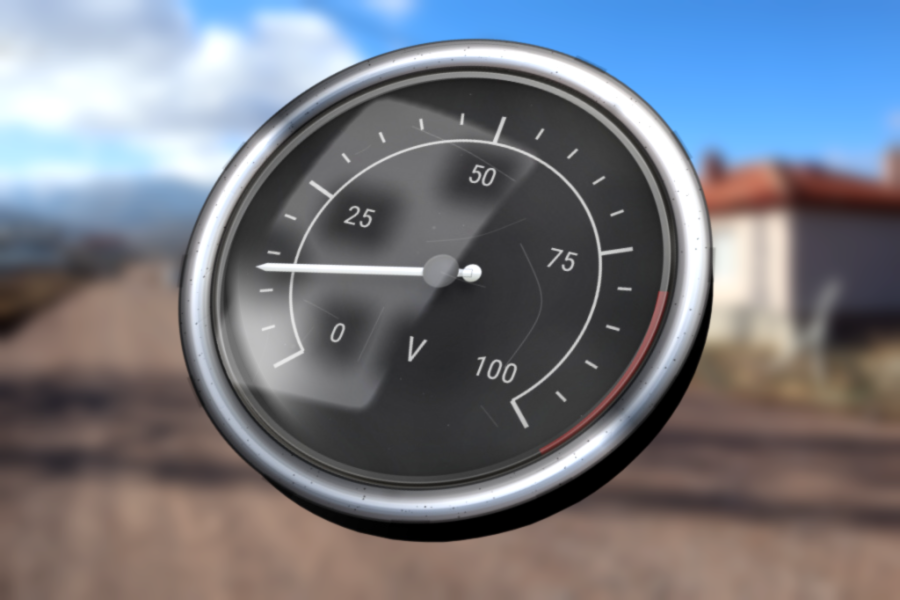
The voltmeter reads {"value": 12.5, "unit": "V"}
